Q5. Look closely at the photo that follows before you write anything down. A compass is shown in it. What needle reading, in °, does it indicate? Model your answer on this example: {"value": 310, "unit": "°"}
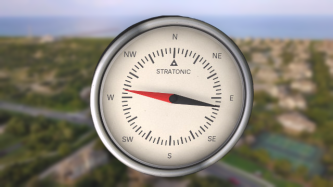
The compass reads {"value": 280, "unit": "°"}
